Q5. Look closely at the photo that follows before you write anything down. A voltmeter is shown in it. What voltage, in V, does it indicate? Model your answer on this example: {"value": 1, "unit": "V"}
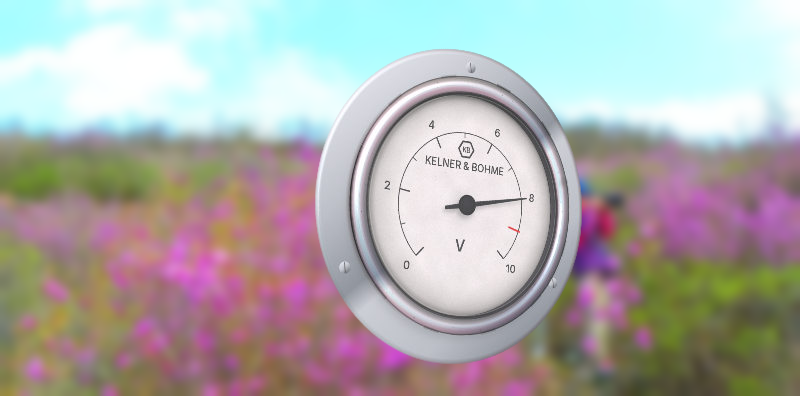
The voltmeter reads {"value": 8, "unit": "V"}
